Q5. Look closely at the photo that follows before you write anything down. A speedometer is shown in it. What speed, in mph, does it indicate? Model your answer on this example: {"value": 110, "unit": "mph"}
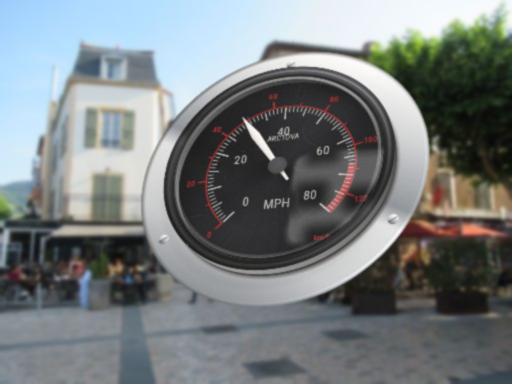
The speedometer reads {"value": 30, "unit": "mph"}
